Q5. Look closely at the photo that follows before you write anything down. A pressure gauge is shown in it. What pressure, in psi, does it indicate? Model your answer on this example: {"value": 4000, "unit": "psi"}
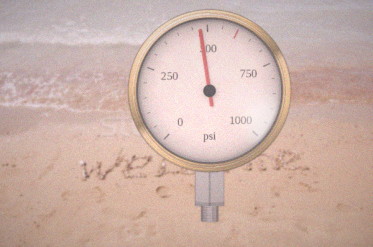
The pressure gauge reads {"value": 475, "unit": "psi"}
